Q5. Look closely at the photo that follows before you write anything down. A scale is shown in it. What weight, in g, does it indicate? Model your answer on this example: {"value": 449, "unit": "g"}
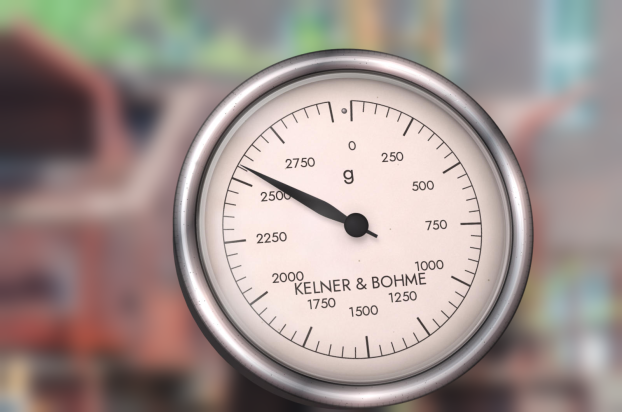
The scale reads {"value": 2550, "unit": "g"}
